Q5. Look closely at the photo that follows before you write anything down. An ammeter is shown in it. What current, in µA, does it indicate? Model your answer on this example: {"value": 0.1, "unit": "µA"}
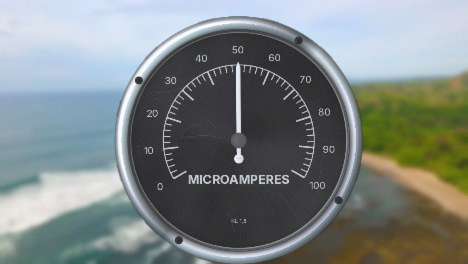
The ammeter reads {"value": 50, "unit": "µA"}
